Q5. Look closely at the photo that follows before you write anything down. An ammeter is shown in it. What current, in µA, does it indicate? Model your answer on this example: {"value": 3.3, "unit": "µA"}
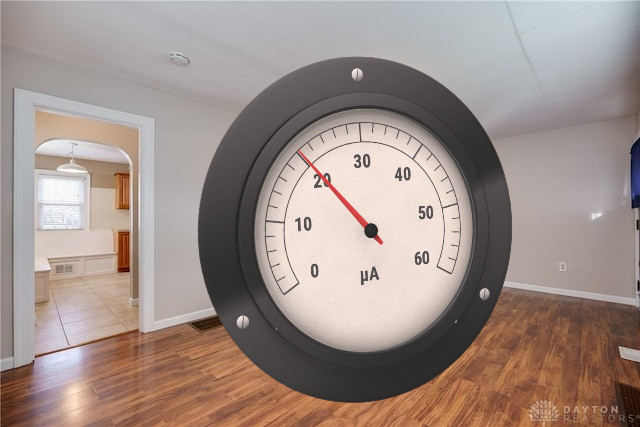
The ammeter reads {"value": 20, "unit": "µA"}
